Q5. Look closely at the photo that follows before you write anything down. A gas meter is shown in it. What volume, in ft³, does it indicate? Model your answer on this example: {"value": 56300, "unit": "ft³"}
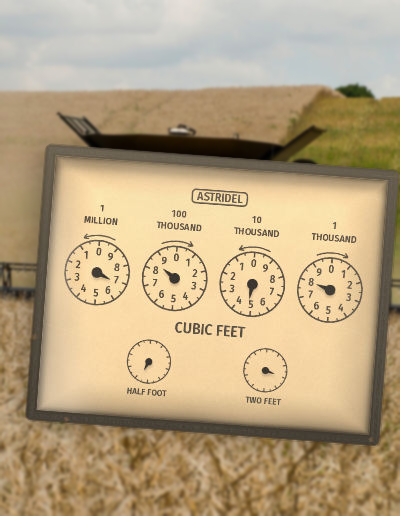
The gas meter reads {"value": 684800, "unit": "ft³"}
